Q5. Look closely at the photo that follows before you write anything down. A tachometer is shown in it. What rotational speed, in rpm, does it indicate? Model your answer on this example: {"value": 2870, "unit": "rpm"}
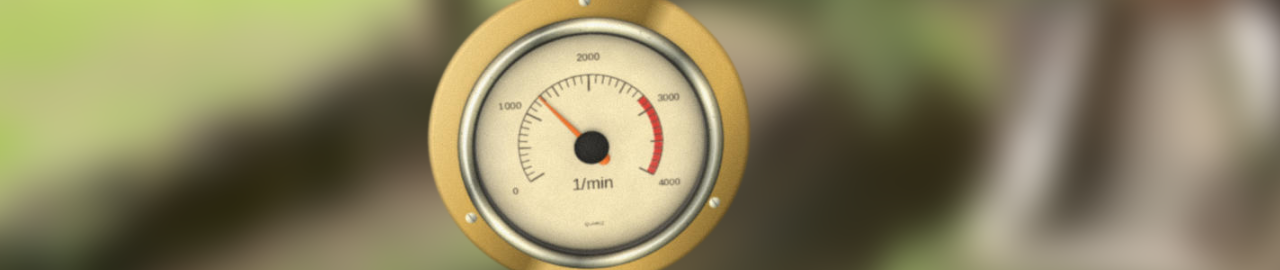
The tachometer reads {"value": 1300, "unit": "rpm"}
